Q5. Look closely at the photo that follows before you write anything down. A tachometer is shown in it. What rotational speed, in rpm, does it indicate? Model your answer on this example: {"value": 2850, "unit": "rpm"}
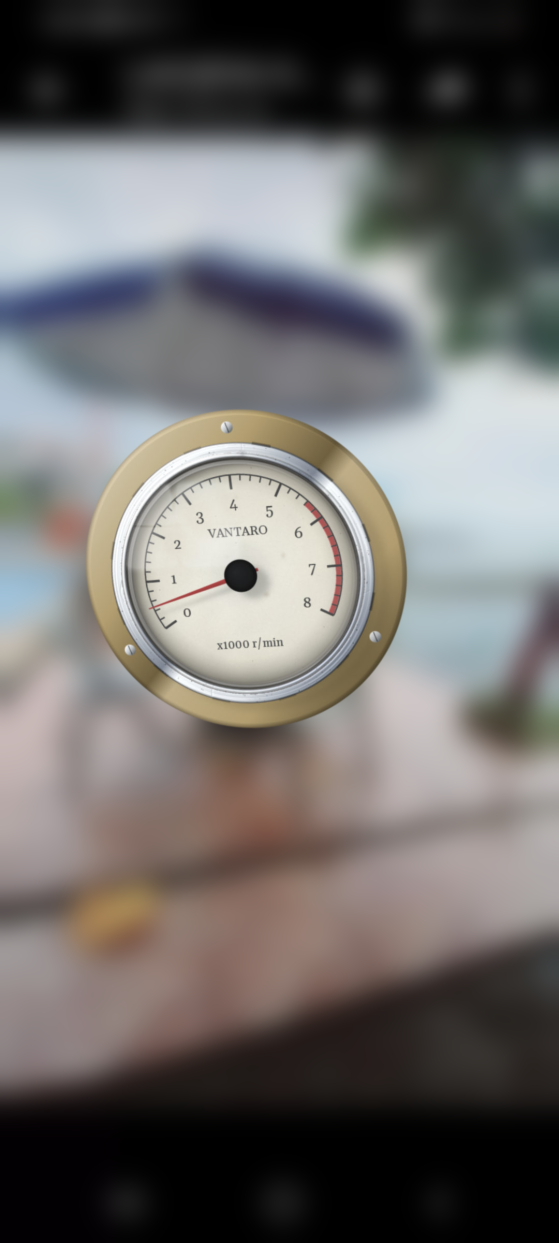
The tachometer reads {"value": 500, "unit": "rpm"}
